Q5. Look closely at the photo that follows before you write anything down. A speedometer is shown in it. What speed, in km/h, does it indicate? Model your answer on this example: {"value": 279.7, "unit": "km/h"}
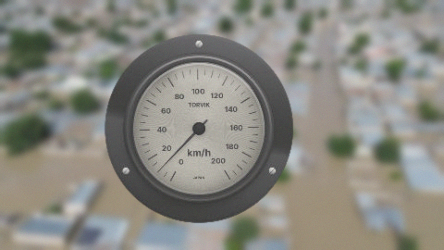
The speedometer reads {"value": 10, "unit": "km/h"}
